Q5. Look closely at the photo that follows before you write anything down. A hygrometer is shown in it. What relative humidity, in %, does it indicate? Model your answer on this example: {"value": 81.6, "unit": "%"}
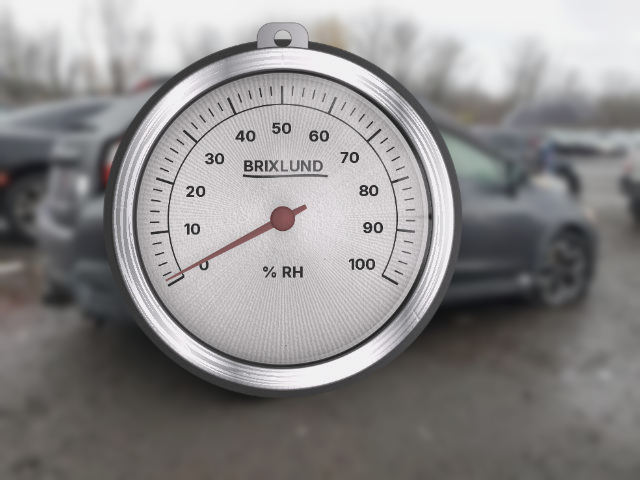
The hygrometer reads {"value": 1, "unit": "%"}
